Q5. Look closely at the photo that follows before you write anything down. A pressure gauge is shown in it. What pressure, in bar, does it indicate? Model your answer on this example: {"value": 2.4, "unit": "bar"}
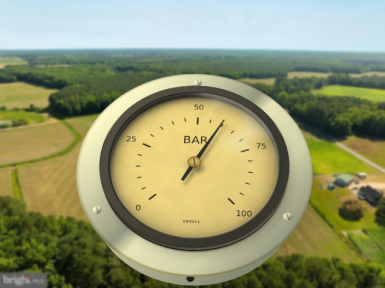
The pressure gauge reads {"value": 60, "unit": "bar"}
